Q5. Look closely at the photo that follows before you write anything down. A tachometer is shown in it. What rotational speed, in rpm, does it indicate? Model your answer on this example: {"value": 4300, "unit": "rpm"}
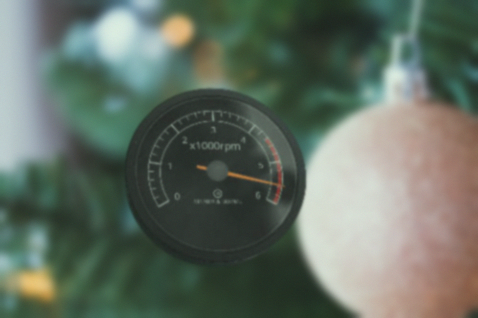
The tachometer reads {"value": 5600, "unit": "rpm"}
